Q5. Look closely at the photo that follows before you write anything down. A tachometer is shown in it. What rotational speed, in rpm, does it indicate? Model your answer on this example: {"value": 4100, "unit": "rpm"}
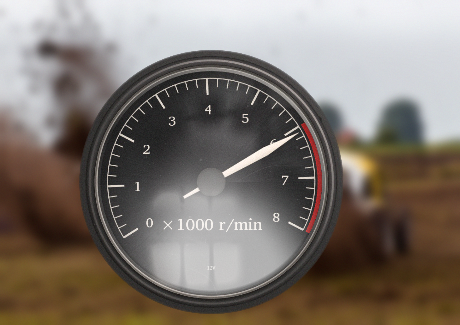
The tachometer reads {"value": 6100, "unit": "rpm"}
